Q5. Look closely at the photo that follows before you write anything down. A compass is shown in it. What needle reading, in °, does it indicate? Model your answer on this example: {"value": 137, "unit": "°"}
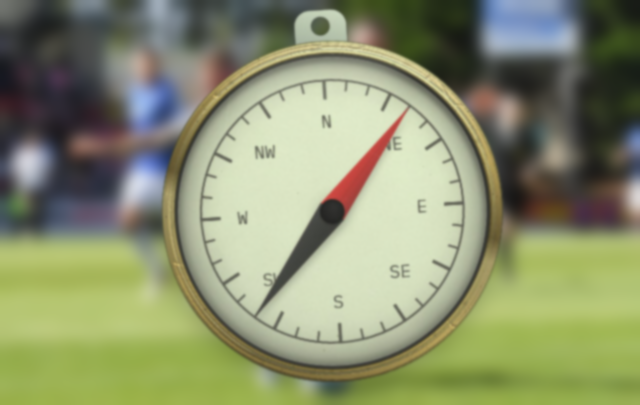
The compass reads {"value": 40, "unit": "°"}
